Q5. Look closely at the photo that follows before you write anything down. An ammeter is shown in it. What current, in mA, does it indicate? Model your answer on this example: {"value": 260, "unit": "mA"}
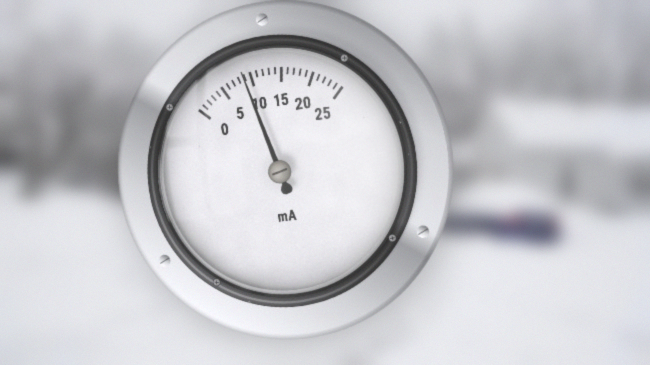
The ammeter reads {"value": 9, "unit": "mA"}
